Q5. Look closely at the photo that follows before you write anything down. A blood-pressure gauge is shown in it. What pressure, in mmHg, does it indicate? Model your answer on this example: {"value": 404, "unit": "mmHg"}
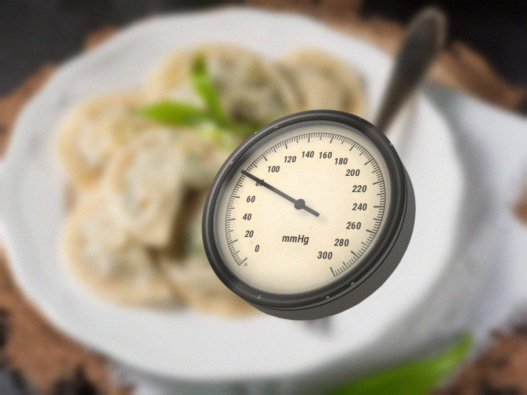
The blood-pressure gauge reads {"value": 80, "unit": "mmHg"}
